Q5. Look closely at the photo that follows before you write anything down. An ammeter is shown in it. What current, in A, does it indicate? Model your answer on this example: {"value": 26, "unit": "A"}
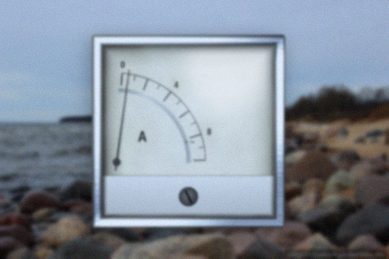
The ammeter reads {"value": 0.5, "unit": "A"}
